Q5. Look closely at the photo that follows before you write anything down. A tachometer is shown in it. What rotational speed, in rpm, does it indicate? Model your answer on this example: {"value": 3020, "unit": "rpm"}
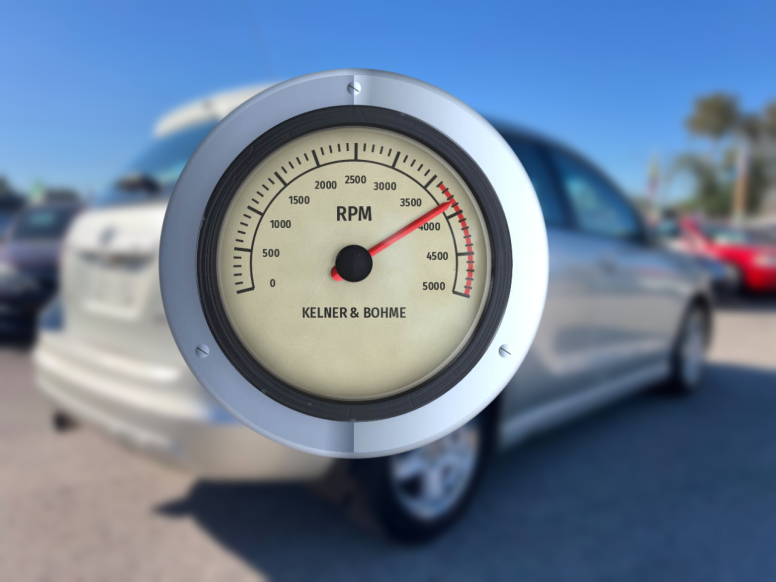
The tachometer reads {"value": 3850, "unit": "rpm"}
